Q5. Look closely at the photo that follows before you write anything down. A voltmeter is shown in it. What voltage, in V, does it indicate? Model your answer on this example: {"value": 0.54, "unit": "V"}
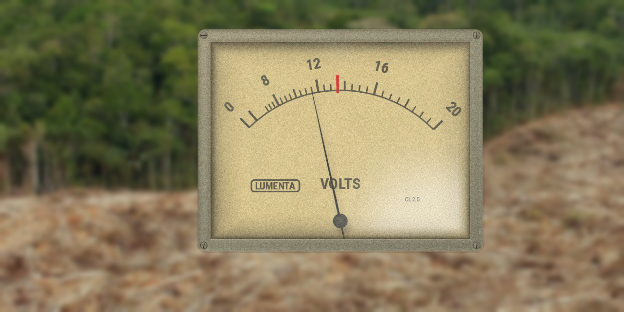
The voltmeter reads {"value": 11.5, "unit": "V"}
